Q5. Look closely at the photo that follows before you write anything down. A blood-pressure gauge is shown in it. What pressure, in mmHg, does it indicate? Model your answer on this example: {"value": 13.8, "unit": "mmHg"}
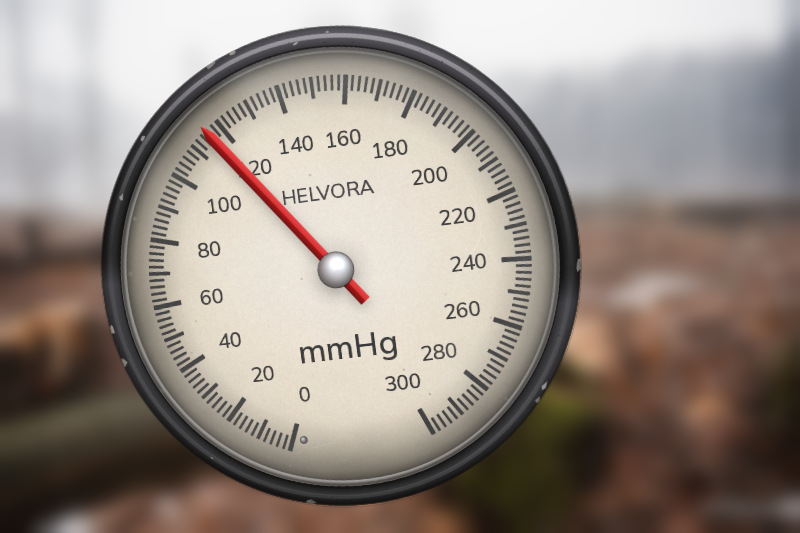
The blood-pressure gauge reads {"value": 116, "unit": "mmHg"}
